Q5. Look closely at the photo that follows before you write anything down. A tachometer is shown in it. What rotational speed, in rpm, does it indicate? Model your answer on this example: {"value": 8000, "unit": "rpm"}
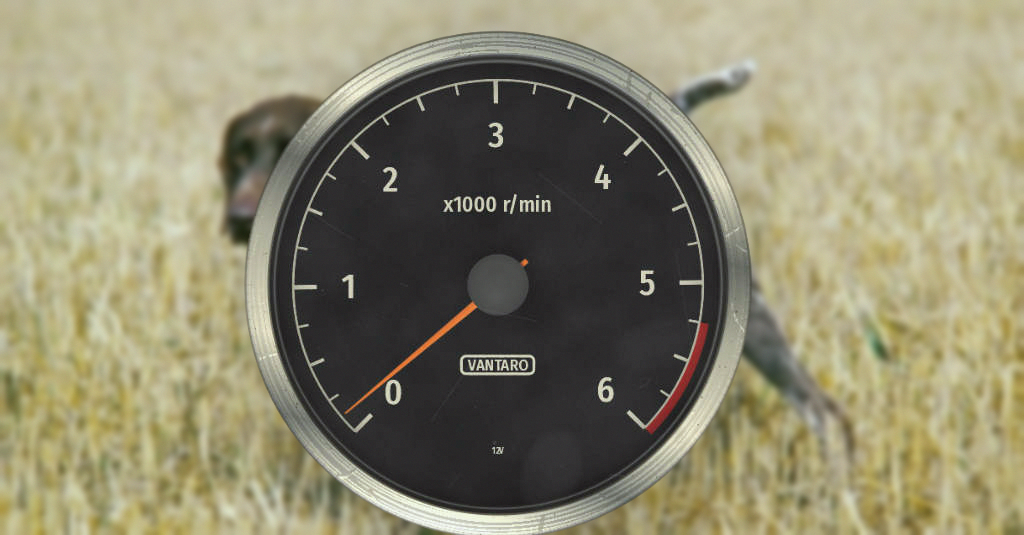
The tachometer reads {"value": 125, "unit": "rpm"}
